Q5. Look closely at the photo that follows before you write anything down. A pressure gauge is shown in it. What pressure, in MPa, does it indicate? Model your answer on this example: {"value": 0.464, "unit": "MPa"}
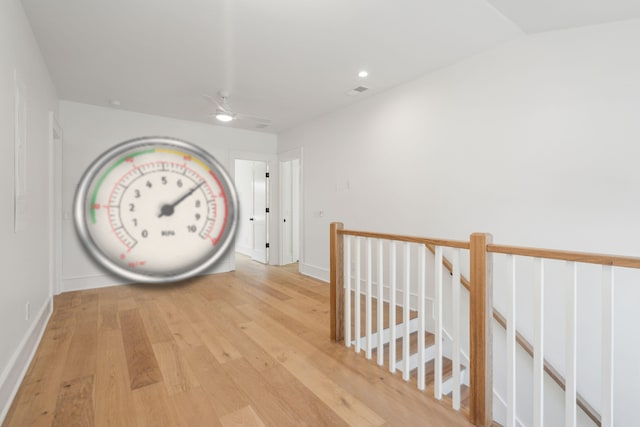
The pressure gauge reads {"value": 7, "unit": "MPa"}
